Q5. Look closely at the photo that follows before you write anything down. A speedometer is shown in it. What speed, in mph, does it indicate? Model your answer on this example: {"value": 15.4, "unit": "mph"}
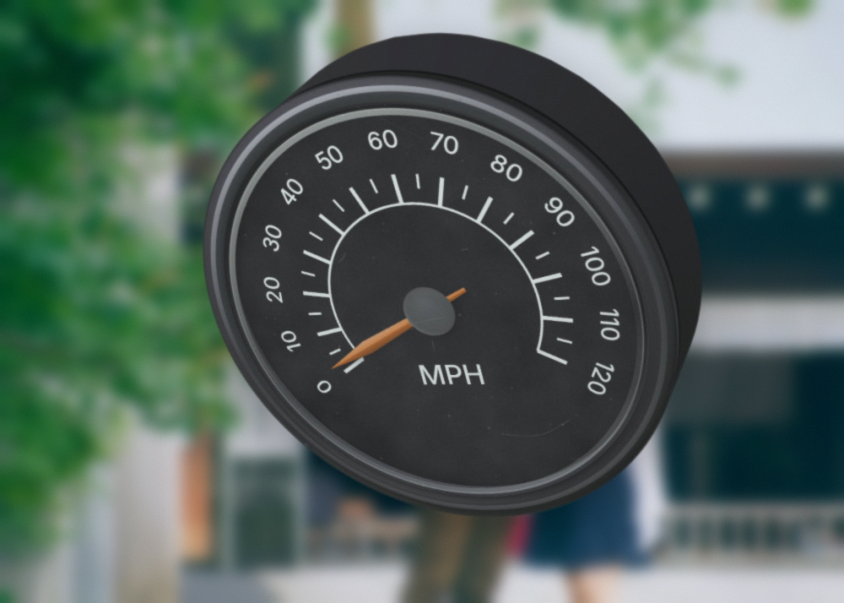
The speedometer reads {"value": 2.5, "unit": "mph"}
